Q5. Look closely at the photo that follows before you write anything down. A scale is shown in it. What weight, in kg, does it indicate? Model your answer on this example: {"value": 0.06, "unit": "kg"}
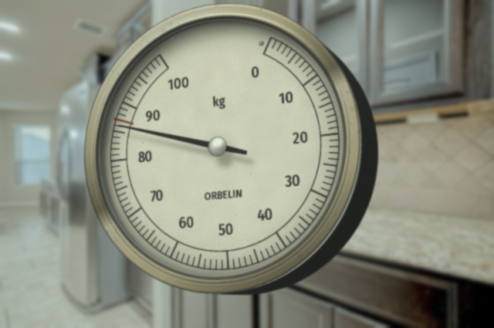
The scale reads {"value": 86, "unit": "kg"}
